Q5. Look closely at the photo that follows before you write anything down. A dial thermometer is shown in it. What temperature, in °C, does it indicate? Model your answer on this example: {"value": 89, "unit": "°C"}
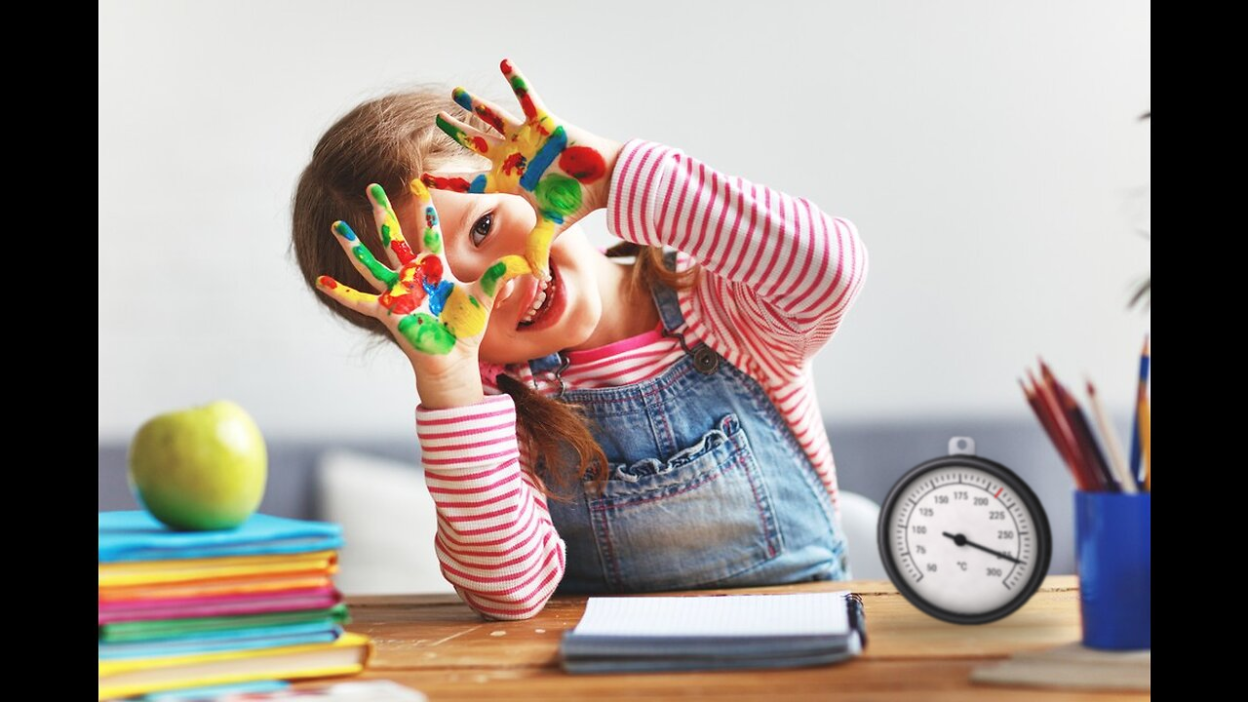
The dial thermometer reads {"value": 275, "unit": "°C"}
